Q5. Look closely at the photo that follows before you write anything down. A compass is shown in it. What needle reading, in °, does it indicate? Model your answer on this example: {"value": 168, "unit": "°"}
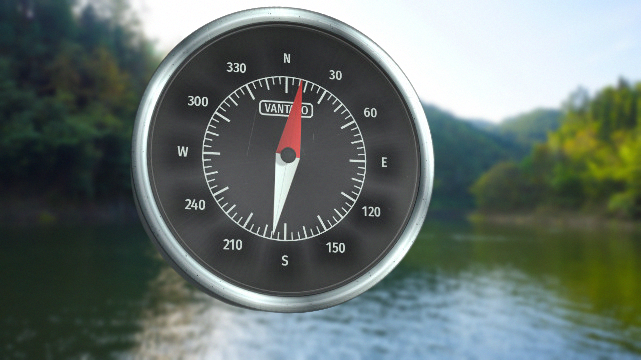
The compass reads {"value": 10, "unit": "°"}
